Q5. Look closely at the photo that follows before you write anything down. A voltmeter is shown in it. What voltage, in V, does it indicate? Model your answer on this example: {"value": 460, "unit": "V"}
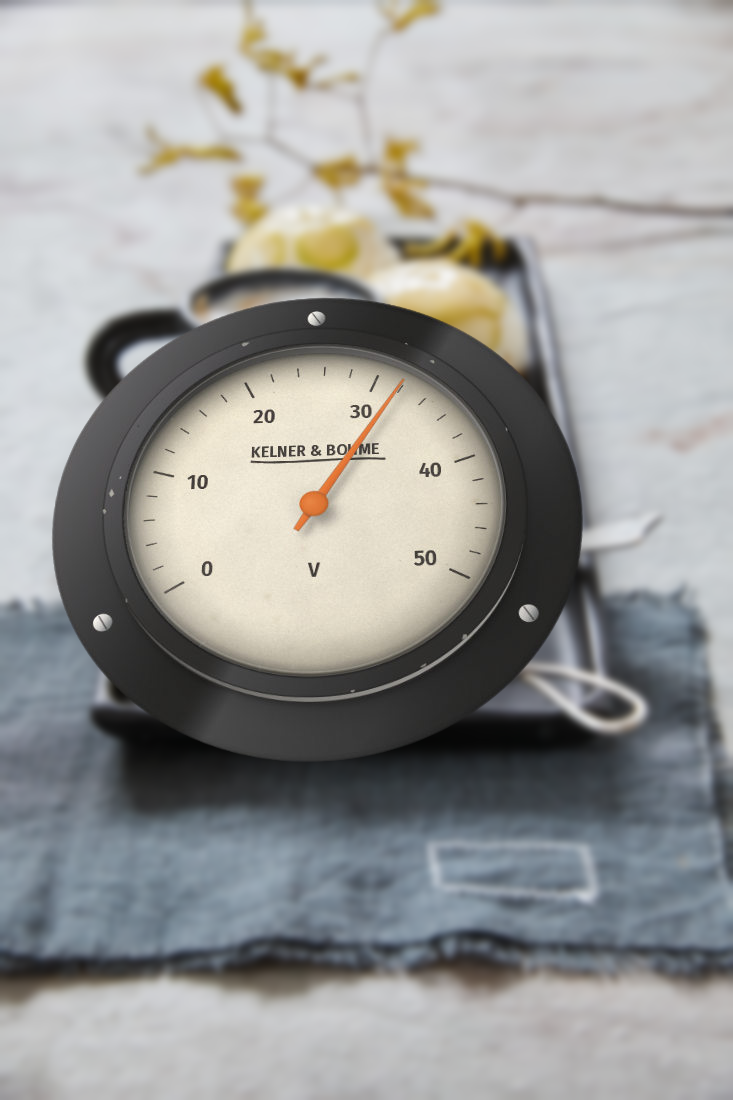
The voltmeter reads {"value": 32, "unit": "V"}
